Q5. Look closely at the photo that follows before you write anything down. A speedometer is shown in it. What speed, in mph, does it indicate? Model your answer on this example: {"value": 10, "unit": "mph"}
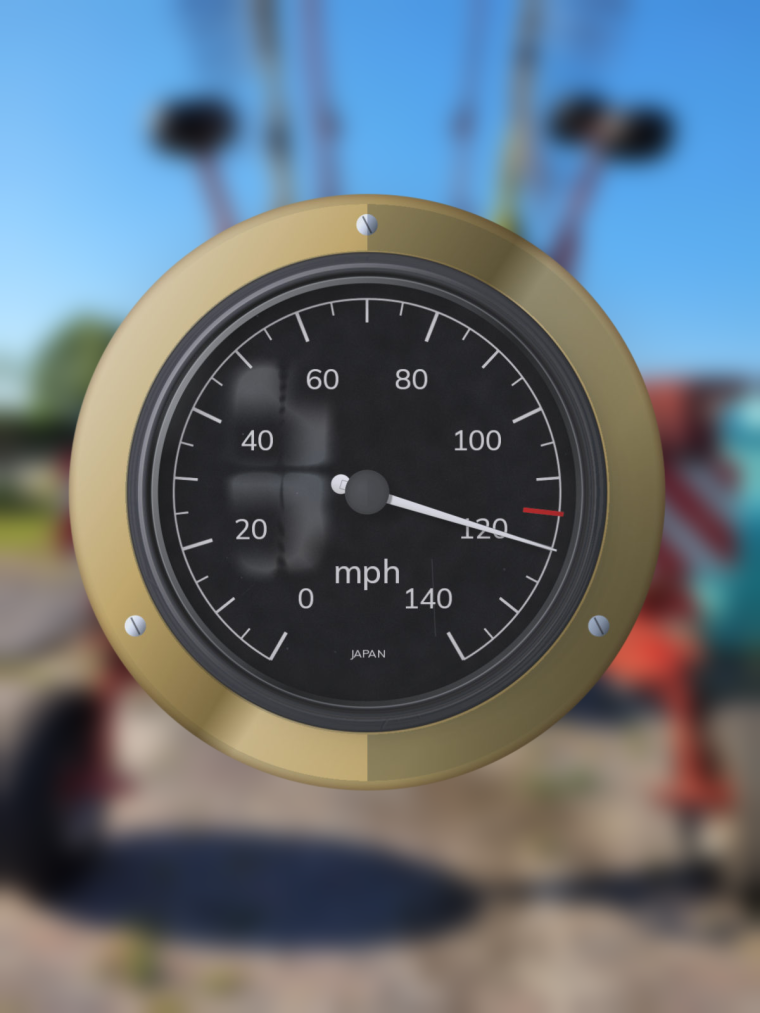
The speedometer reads {"value": 120, "unit": "mph"}
